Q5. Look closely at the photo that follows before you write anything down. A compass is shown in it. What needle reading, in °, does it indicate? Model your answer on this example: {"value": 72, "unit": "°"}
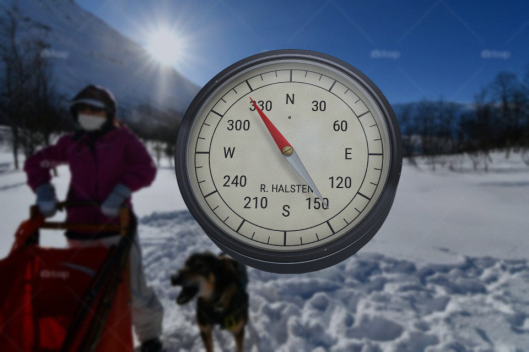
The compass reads {"value": 325, "unit": "°"}
